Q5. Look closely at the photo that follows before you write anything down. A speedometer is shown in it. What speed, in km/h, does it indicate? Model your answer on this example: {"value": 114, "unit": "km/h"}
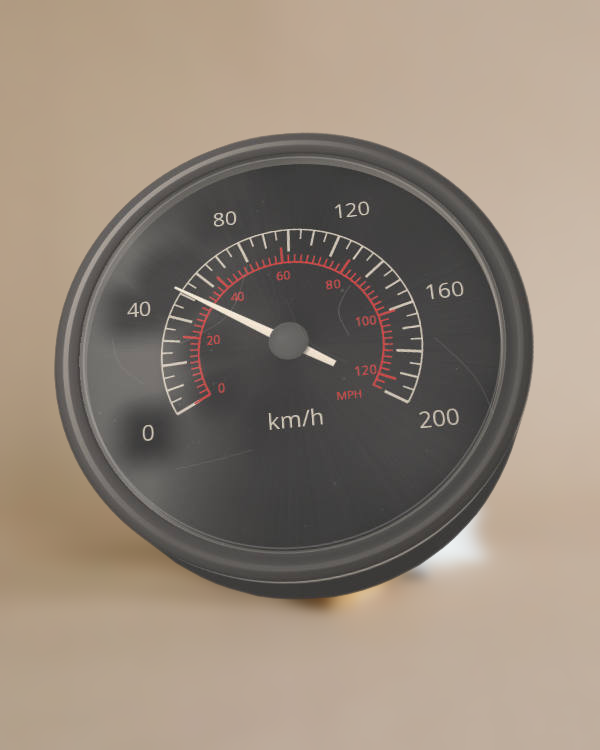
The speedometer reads {"value": 50, "unit": "km/h"}
